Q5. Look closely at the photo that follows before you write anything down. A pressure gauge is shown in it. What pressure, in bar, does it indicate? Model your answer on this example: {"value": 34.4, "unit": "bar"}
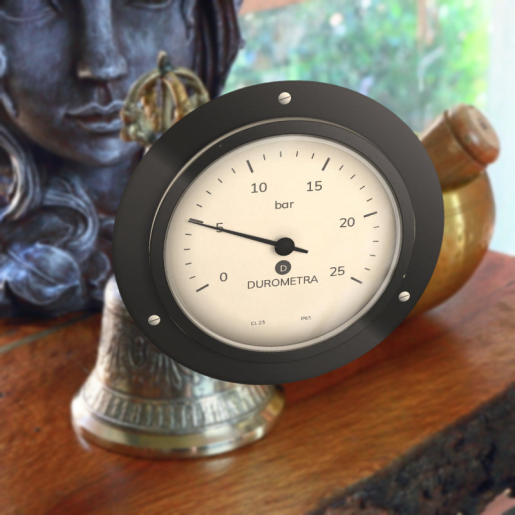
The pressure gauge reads {"value": 5, "unit": "bar"}
